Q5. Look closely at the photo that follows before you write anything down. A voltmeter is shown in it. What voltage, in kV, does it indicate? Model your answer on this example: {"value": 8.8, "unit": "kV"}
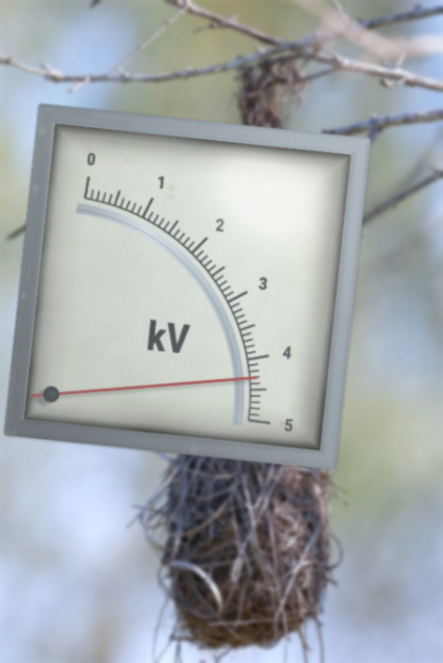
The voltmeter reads {"value": 4.3, "unit": "kV"}
